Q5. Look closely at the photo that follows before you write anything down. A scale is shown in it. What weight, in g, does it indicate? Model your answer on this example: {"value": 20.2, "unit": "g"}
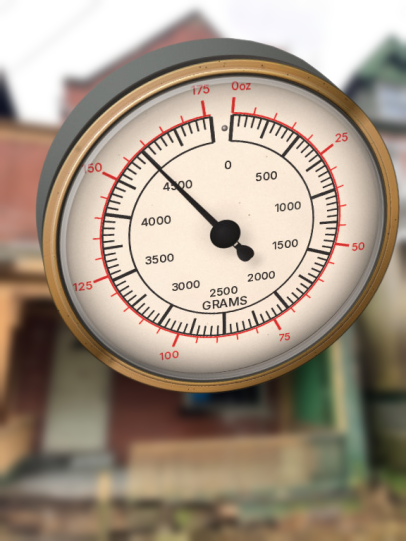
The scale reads {"value": 4500, "unit": "g"}
